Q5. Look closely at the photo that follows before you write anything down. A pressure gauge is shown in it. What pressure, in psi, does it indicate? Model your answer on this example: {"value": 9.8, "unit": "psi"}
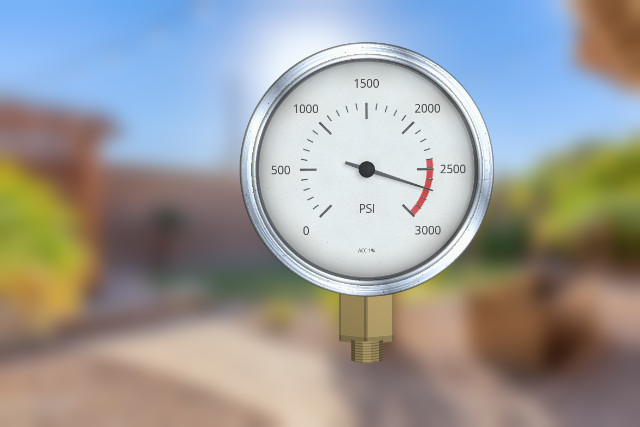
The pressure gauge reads {"value": 2700, "unit": "psi"}
